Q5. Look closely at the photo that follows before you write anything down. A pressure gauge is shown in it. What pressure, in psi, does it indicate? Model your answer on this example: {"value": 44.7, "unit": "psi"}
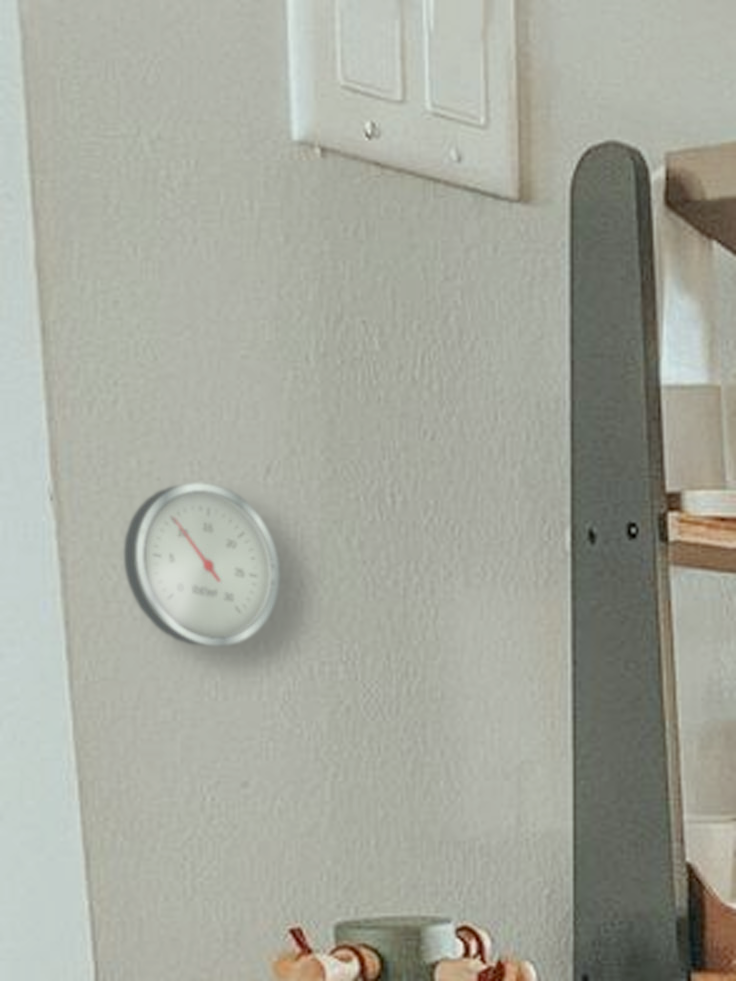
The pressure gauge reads {"value": 10, "unit": "psi"}
